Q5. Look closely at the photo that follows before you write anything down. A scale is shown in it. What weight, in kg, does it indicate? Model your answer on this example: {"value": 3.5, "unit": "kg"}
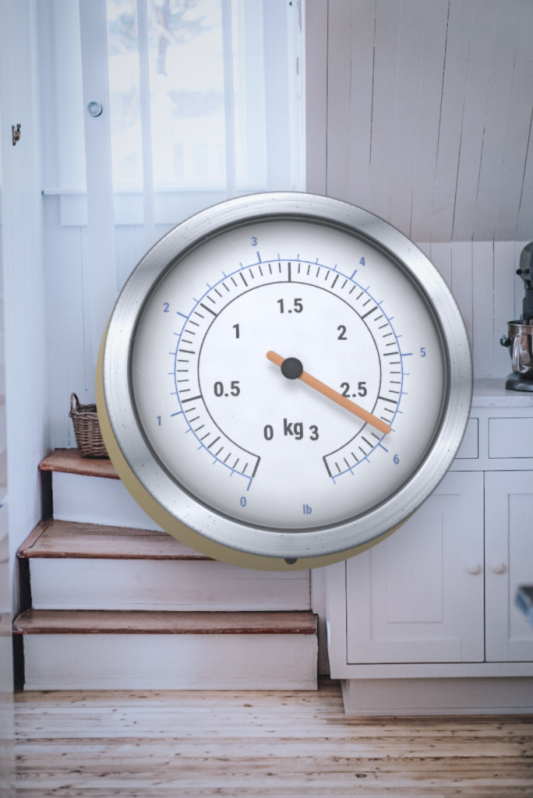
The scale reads {"value": 2.65, "unit": "kg"}
